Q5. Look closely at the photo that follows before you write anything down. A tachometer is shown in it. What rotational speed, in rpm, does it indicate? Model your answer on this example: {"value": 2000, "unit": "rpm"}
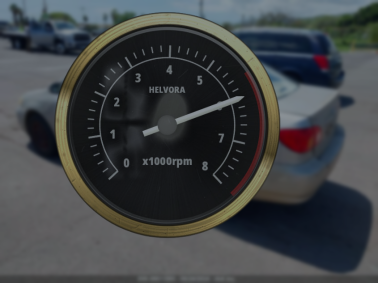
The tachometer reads {"value": 6000, "unit": "rpm"}
